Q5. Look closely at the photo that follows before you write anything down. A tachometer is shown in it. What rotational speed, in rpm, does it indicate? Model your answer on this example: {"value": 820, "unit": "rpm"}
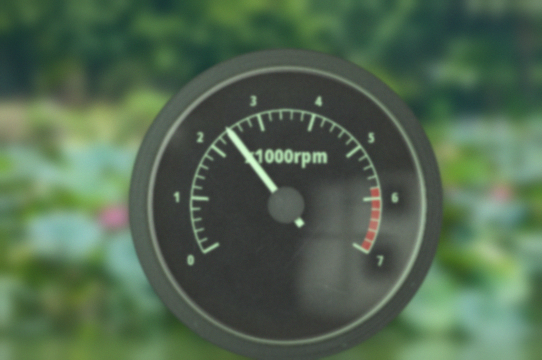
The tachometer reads {"value": 2400, "unit": "rpm"}
